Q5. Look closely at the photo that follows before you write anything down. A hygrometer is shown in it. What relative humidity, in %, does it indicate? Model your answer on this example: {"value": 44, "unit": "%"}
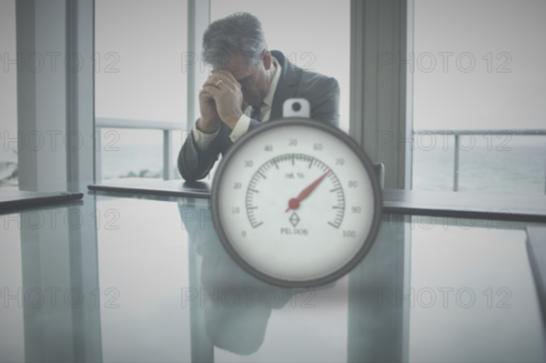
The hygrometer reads {"value": 70, "unit": "%"}
